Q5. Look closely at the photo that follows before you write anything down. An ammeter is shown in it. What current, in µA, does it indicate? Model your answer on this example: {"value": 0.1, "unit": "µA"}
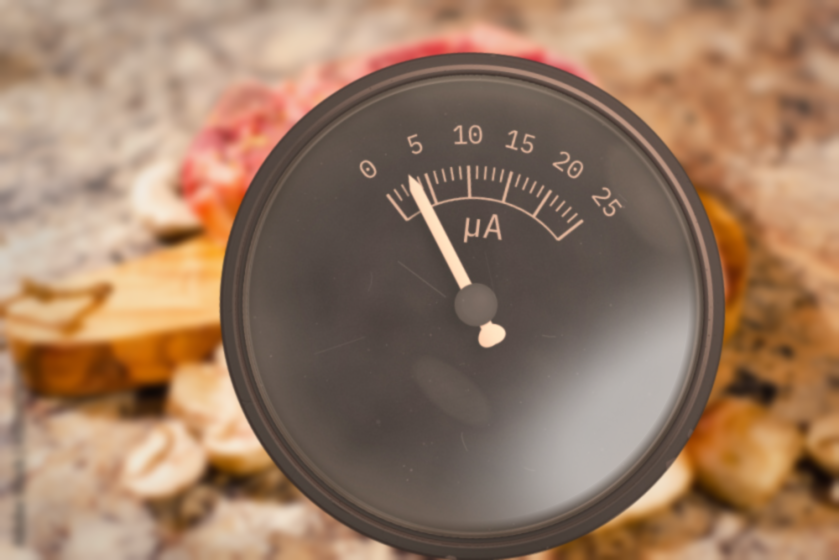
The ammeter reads {"value": 3, "unit": "µA"}
